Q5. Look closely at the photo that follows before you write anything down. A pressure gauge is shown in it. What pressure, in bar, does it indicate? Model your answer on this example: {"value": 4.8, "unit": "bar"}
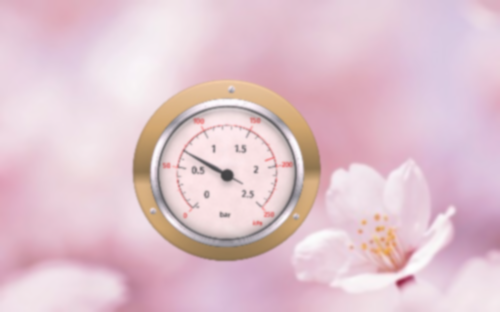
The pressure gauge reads {"value": 0.7, "unit": "bar"}
